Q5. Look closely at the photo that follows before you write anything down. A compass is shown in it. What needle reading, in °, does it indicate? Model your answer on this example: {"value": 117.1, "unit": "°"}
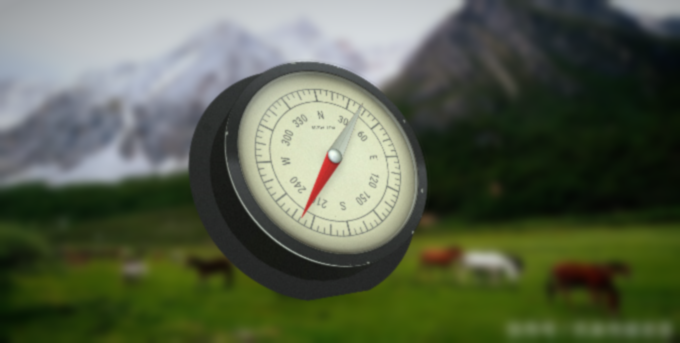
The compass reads {"value": 220, "unit": "°"}
